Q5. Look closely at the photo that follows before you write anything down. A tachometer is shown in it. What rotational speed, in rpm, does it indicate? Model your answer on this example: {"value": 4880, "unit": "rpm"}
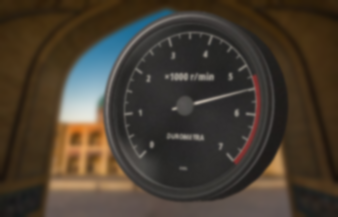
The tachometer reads {"value": 5500, "unit": "rpm"}
